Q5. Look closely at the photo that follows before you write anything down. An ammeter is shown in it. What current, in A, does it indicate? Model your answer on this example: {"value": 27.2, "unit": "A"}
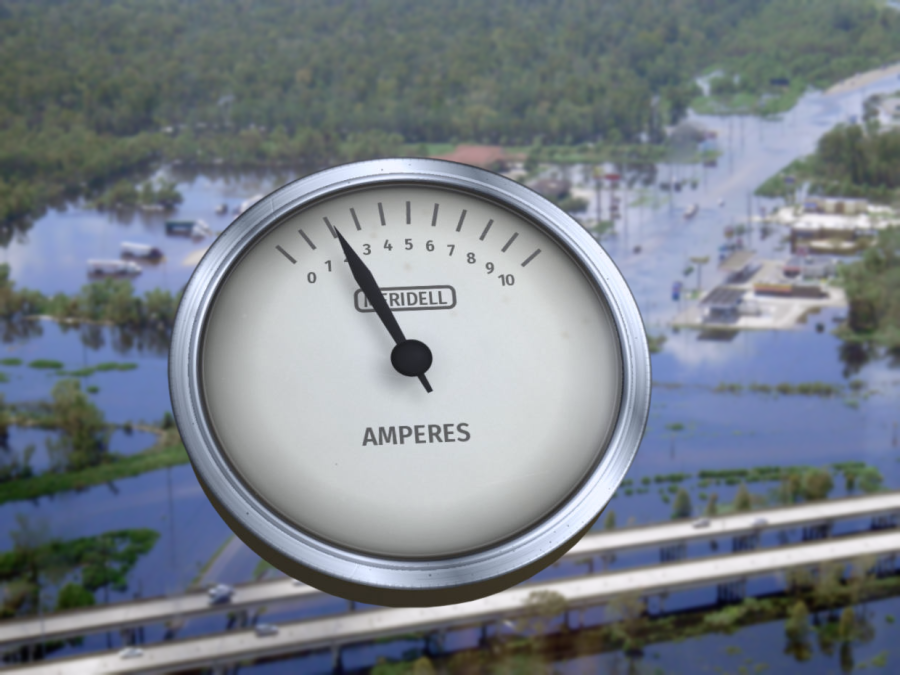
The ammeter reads {"value": 2, "unit": "A"}
